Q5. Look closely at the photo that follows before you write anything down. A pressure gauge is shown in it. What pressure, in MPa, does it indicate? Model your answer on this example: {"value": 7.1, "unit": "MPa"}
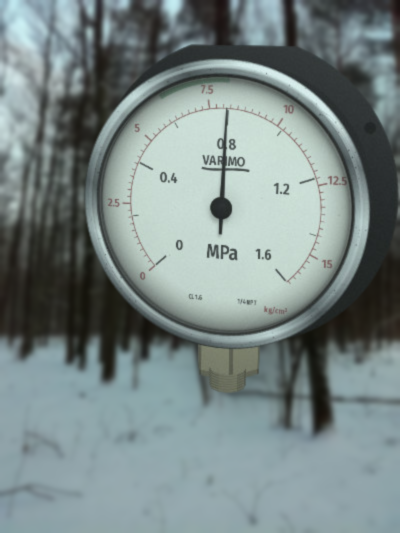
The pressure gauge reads {"value": 0.8, "unit": "MPa"}
